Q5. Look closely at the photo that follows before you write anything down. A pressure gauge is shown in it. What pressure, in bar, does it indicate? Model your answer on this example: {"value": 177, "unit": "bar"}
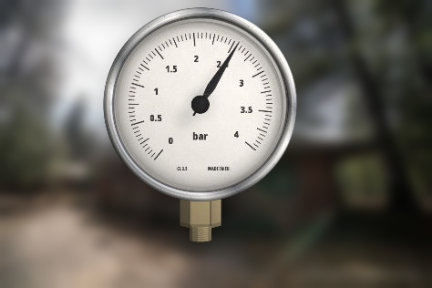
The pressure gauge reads {"value": 2.55, "unit": "bar"}
